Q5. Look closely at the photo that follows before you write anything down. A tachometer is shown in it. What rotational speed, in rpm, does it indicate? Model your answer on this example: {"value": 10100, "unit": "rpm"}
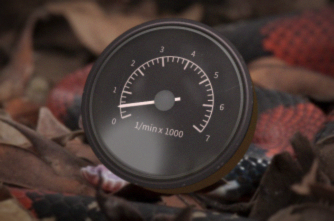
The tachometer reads {"value": 400, "unit": "rpm"}
